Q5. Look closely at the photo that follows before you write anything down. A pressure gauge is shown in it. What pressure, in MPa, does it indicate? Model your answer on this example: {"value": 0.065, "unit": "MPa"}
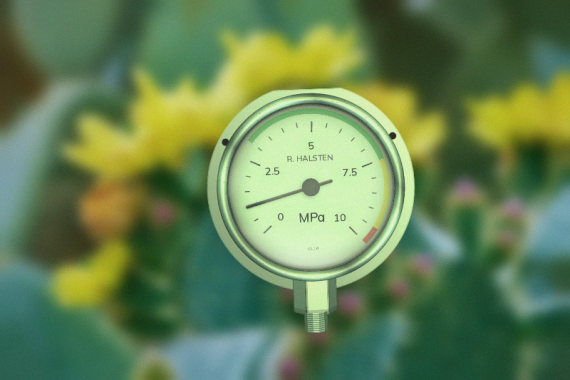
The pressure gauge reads {"value": 1, "unit": "MPa"}
